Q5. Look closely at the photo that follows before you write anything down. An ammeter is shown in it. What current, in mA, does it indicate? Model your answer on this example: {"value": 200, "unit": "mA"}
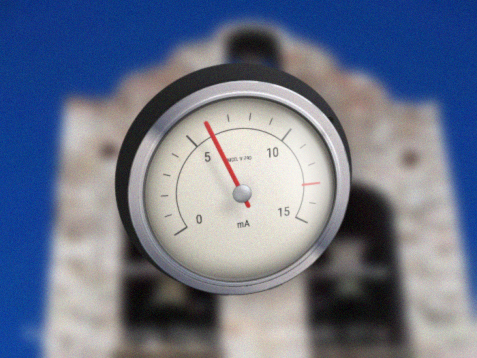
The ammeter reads {"value": 6, "unit": "mA"}
